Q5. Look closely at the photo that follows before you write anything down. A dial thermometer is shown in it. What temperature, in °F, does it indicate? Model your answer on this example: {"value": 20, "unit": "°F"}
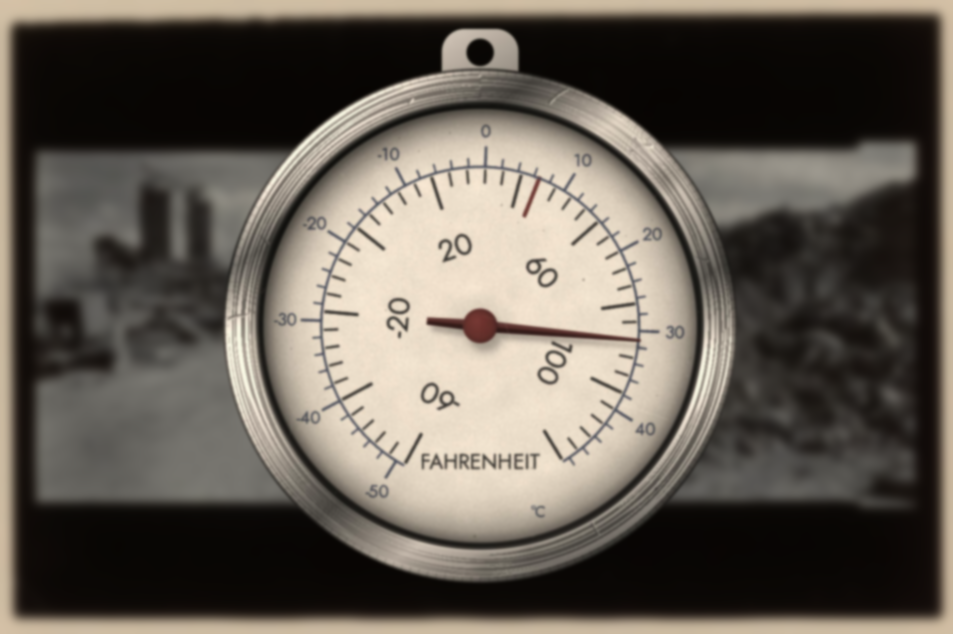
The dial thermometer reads {"value": 88, "unit": "°F"}
